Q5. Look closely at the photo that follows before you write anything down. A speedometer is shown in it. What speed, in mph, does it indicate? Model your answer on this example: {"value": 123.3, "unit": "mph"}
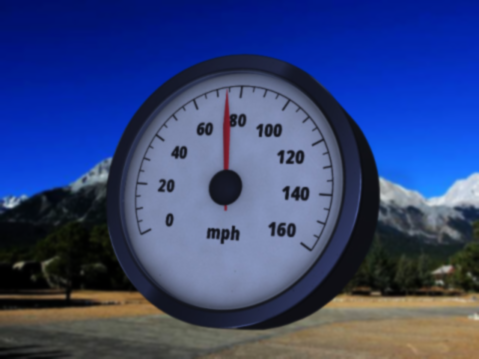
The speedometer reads {"value": 75, "unit": "mph"}
